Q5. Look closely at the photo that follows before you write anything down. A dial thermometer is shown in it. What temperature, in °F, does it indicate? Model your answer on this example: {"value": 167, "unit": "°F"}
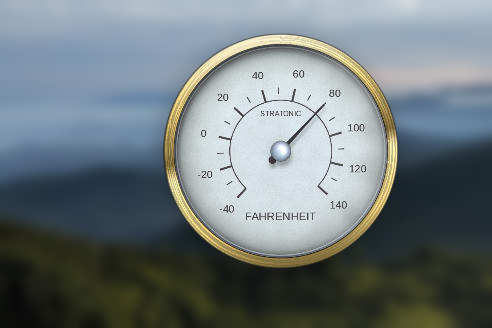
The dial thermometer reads {"value": 80, "unit": "°F"}
